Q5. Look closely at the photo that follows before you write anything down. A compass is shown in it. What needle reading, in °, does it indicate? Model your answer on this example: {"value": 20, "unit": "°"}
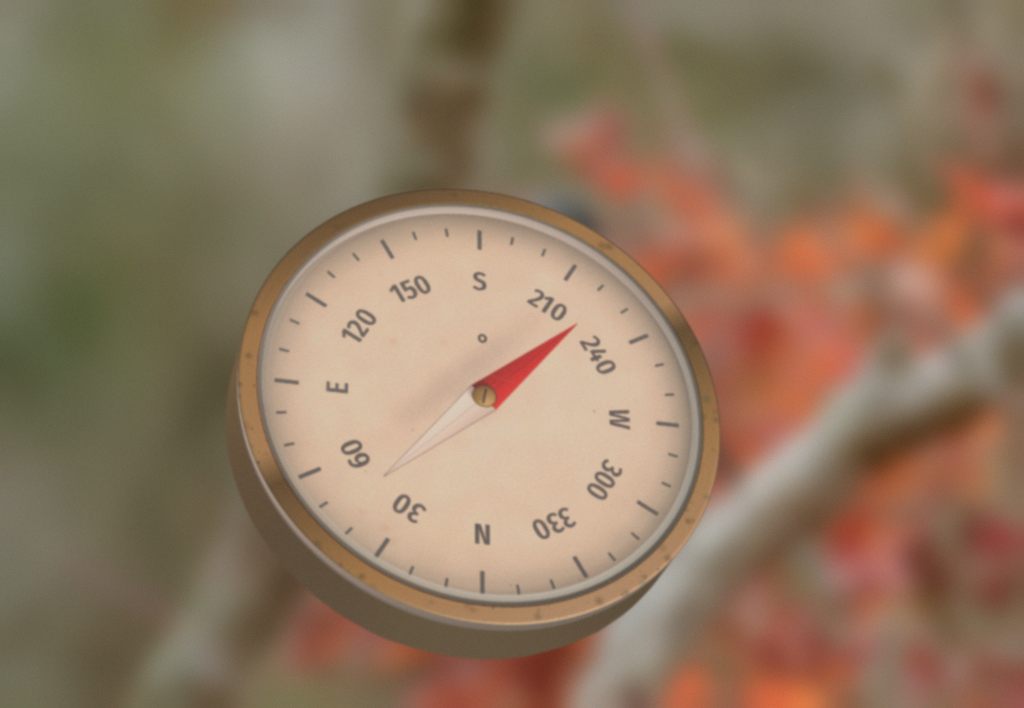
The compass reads {"value": 225, "unit": "°"}
